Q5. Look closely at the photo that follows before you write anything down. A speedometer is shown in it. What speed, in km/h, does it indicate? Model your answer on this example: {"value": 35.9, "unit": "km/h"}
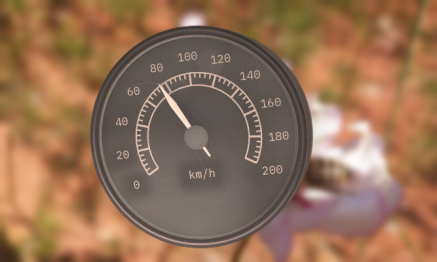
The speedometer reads {"value": 76, "unit": "km/h"}
